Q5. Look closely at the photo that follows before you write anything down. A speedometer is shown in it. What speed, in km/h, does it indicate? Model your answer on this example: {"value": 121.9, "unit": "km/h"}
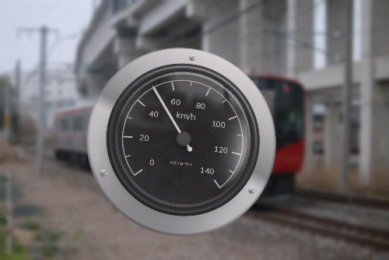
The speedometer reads {"value": 50, "unit": "km/h"}
